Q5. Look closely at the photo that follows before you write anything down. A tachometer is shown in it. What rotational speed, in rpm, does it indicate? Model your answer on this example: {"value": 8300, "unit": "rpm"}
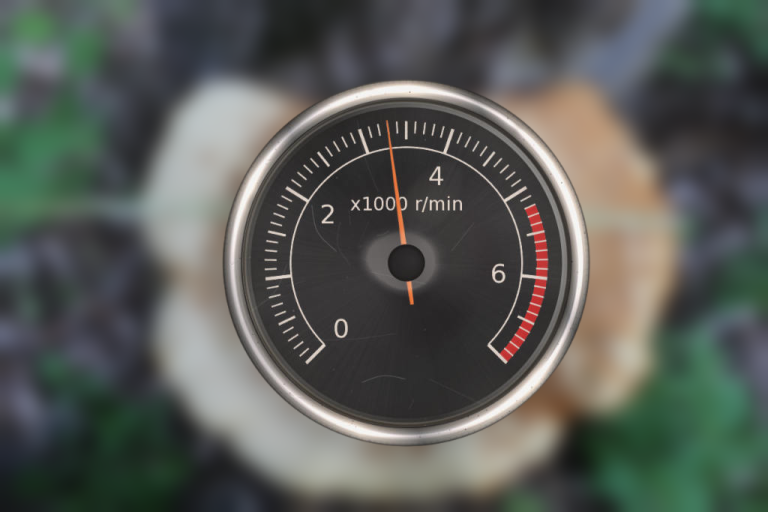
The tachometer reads {"value": 3300, "unit": "rpm"}
